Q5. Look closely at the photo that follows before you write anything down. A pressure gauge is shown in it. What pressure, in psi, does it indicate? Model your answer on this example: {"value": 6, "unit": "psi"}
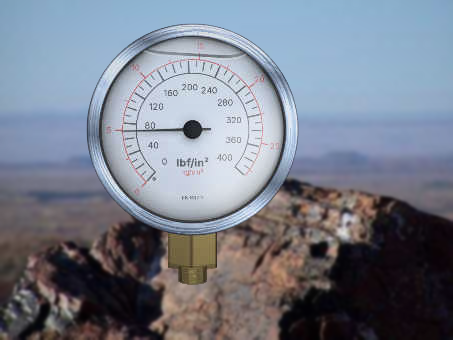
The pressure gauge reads {"value": 70, "unit": "psi"}
